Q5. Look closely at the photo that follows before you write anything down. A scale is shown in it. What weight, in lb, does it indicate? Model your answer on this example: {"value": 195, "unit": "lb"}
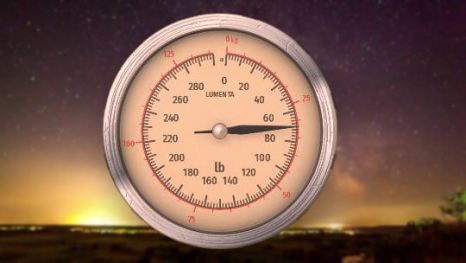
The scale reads {"value": 70, "unit": "lb"}
